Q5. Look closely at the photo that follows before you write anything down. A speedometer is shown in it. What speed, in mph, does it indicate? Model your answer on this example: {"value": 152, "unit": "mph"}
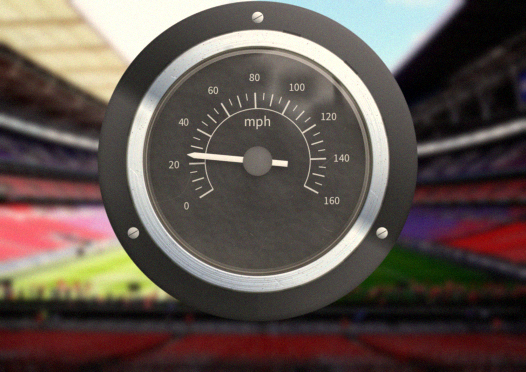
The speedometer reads {"value": 25, "unit": "mph"}
